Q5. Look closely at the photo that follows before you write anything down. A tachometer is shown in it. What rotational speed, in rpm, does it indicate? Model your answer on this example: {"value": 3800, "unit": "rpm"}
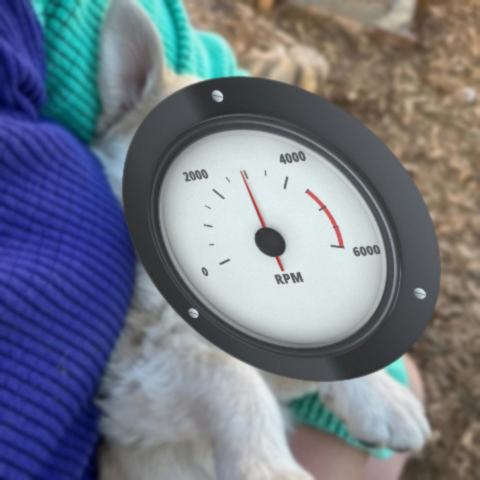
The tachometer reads {"value": 3000, "unit": "rpm"}
